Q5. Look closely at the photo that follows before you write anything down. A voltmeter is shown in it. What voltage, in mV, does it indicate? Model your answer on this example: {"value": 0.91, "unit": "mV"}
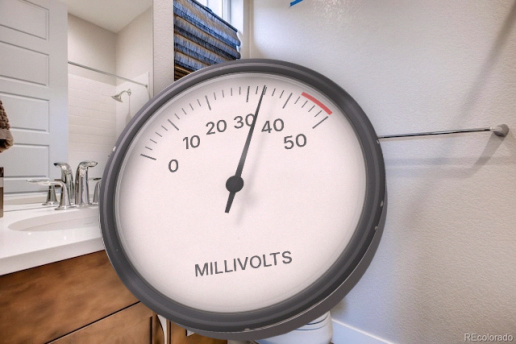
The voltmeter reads {"value": 34, "unit": "mV"}
